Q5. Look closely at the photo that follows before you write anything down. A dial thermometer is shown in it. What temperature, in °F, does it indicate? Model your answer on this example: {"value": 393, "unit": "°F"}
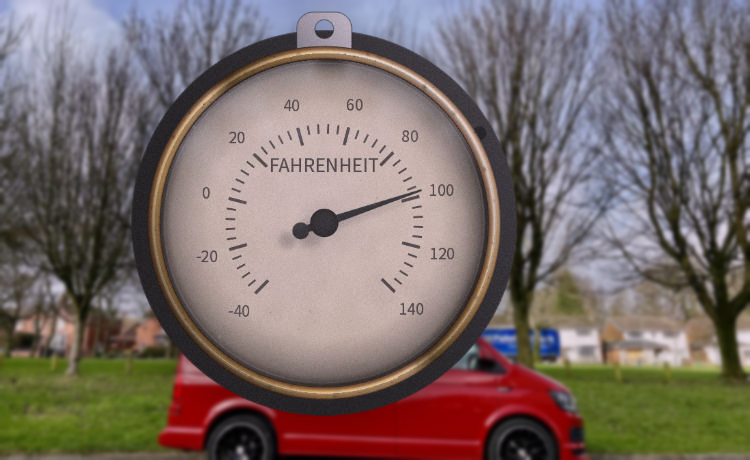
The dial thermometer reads {"value": 98, "unit": "°F"}
